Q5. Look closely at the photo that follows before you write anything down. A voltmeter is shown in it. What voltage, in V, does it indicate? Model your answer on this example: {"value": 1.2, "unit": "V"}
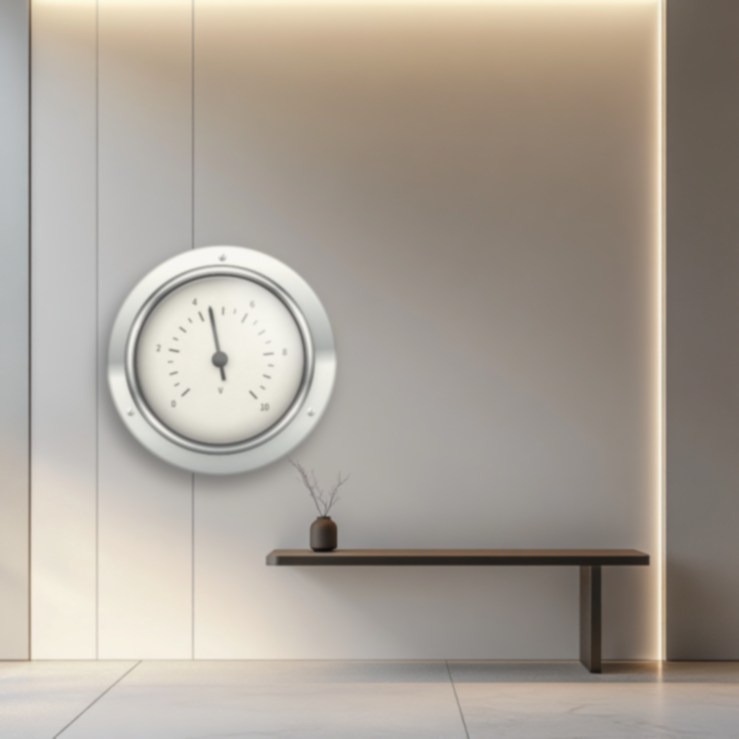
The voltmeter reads {"value": 4.5, "unit": "V"}
